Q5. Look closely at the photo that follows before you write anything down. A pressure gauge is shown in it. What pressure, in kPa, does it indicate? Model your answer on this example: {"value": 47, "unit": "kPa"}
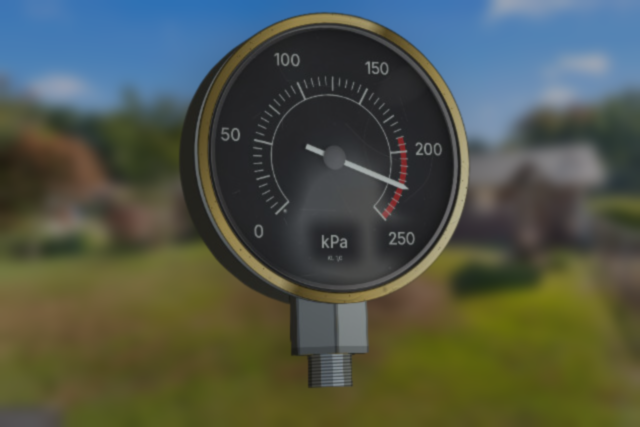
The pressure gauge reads {"value": 225, "unit": "kPa"}
